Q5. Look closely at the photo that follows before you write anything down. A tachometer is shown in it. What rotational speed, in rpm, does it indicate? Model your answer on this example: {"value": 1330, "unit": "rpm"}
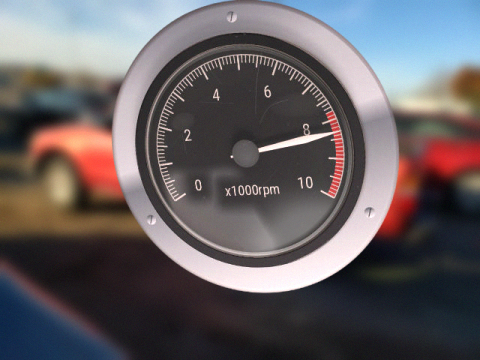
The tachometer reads {"value": 8300, "unit": "rpm"}
